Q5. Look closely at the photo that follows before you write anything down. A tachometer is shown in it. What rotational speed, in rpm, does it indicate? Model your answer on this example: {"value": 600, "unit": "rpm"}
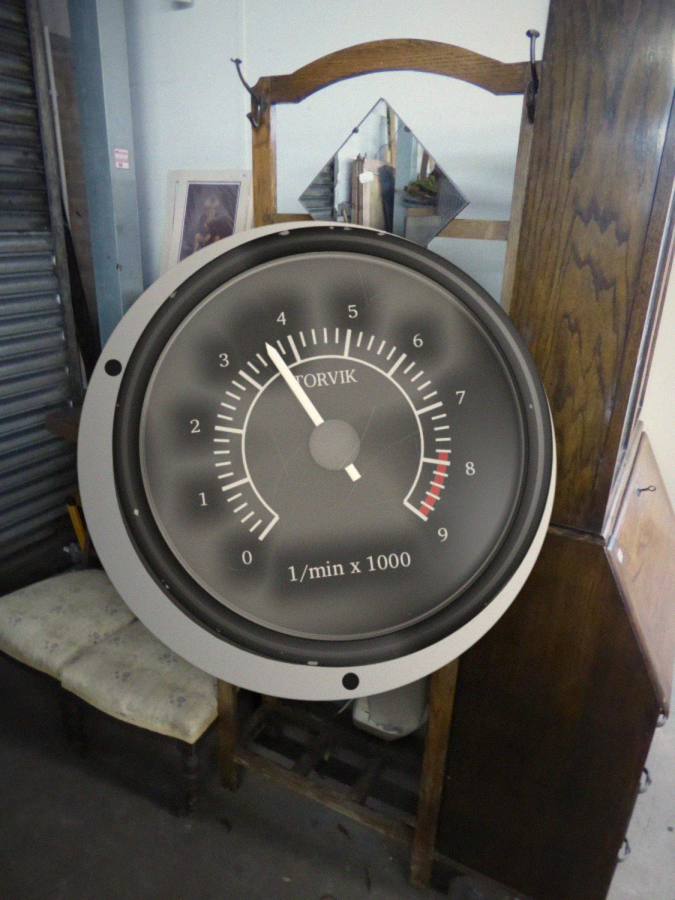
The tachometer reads {"value": 3600, "unit": "rpm"}
